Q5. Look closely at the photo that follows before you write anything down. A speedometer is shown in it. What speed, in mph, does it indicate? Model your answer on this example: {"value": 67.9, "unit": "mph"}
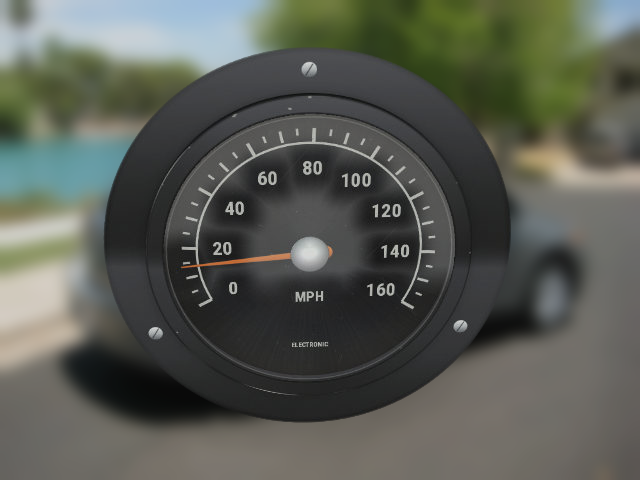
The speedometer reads {"value": 15, "unit": "mph"}
